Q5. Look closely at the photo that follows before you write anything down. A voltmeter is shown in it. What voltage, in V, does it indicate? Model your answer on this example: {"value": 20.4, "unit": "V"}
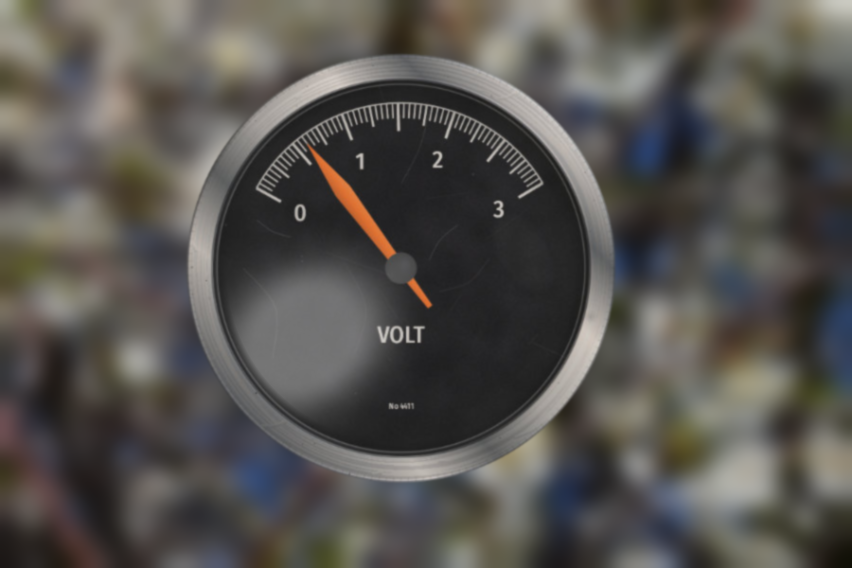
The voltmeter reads {"value": 0.6, "unit": "V"}
